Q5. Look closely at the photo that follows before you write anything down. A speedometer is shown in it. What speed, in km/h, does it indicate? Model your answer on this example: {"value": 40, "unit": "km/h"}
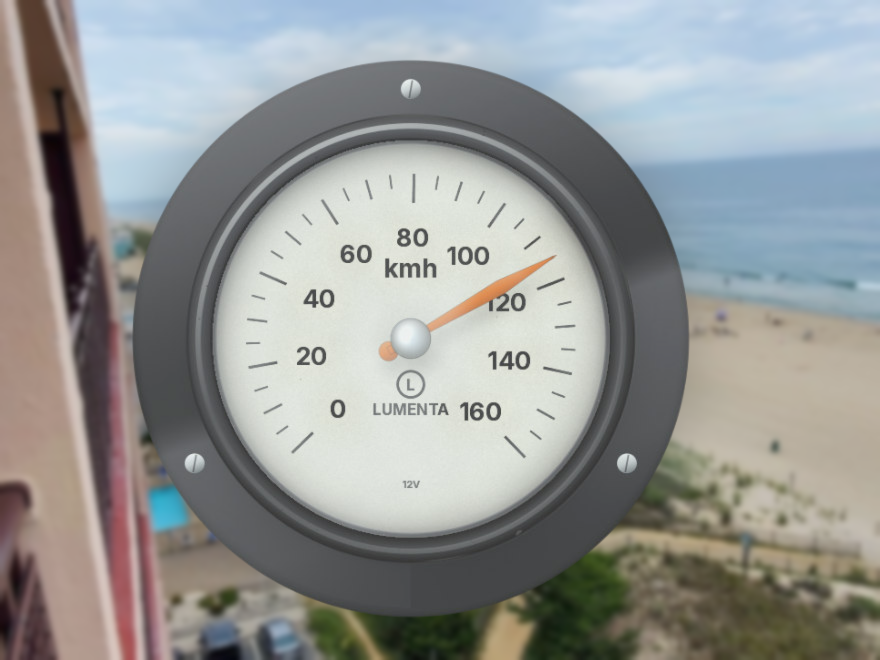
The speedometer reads {"value": 115, "unit": "km/h"}
